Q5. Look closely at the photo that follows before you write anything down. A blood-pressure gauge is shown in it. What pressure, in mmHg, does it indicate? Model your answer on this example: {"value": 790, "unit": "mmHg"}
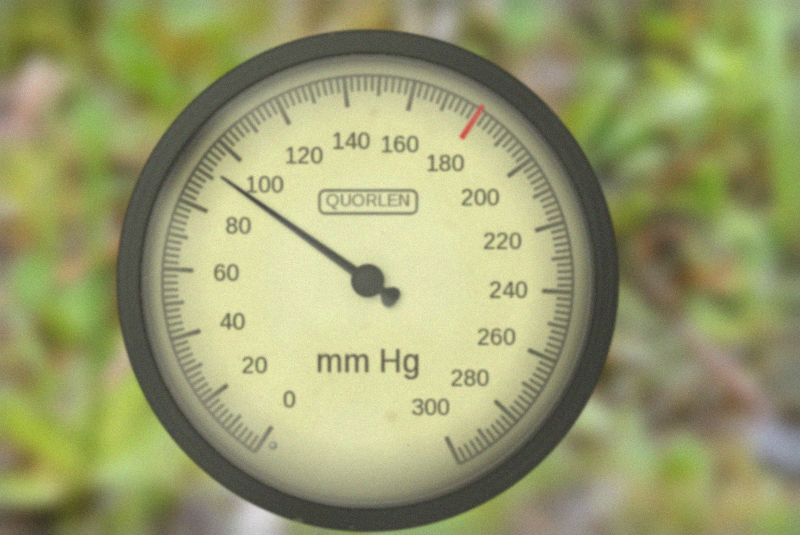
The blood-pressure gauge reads {"value": 92, "unit": "mmHg"}
